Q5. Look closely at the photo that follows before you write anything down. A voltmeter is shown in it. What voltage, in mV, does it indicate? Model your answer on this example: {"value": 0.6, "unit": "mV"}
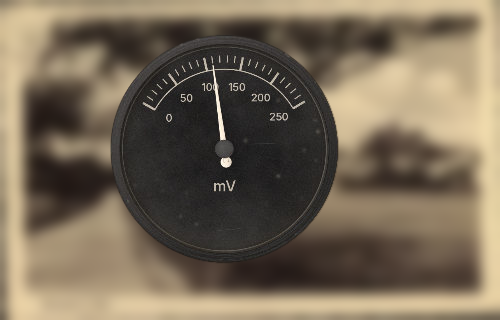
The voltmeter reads {"value": 110, "unit": "mV"}
